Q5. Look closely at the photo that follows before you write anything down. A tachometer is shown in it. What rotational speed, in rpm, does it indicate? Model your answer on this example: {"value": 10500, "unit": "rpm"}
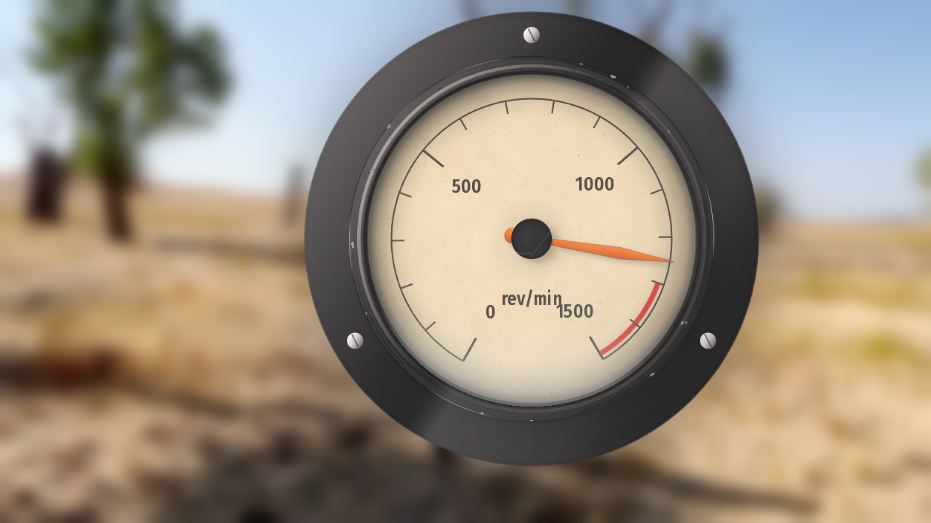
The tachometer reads {"value": 1250, "unit": "rpm"}
